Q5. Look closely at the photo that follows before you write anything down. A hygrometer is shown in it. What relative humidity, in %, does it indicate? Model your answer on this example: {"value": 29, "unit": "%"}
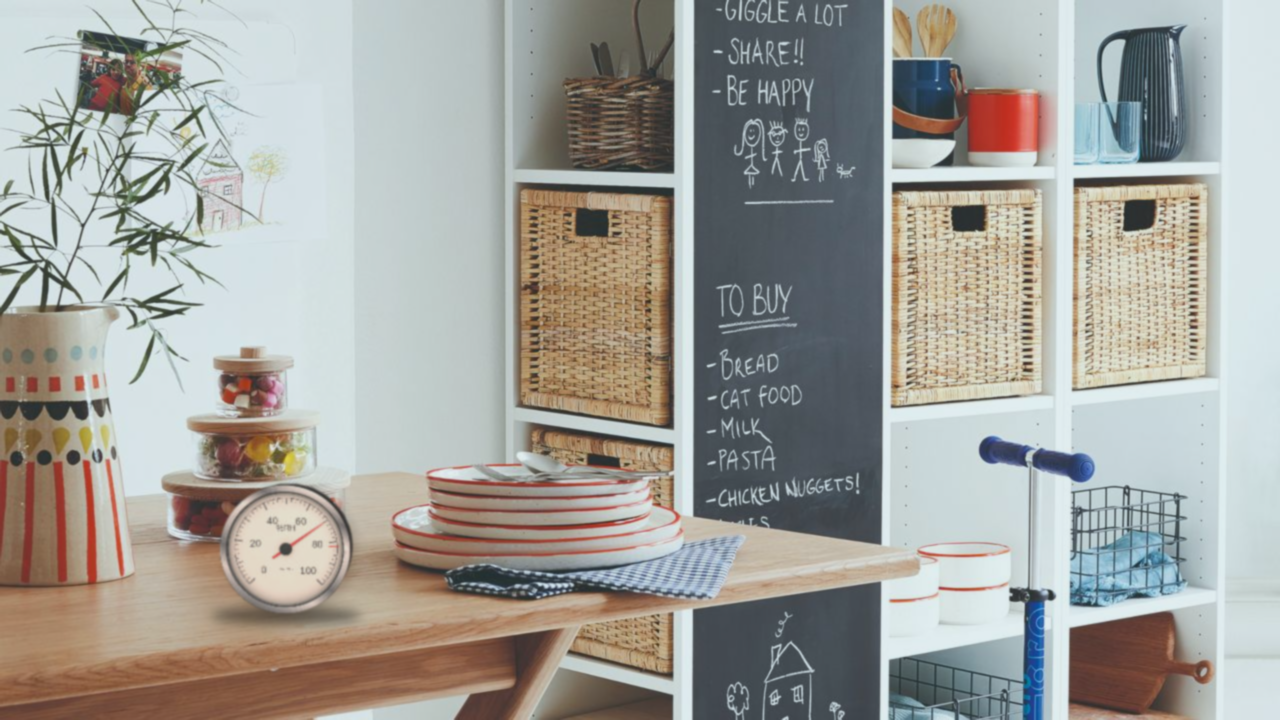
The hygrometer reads {"value": 70, "unit": "%"}
